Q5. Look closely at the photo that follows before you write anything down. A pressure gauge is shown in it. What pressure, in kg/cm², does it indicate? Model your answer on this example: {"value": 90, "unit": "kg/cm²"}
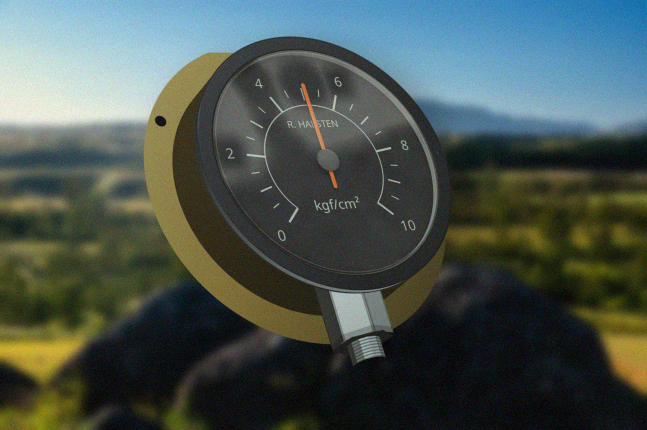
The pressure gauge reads {"value": 5, "unit": "kg/cm²"}
